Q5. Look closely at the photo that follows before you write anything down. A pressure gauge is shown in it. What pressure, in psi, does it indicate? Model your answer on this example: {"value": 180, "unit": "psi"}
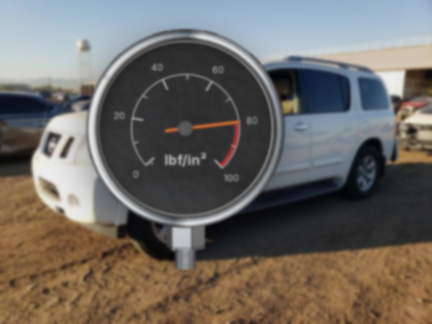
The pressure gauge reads {"value": 80, "unit": "psi"}
